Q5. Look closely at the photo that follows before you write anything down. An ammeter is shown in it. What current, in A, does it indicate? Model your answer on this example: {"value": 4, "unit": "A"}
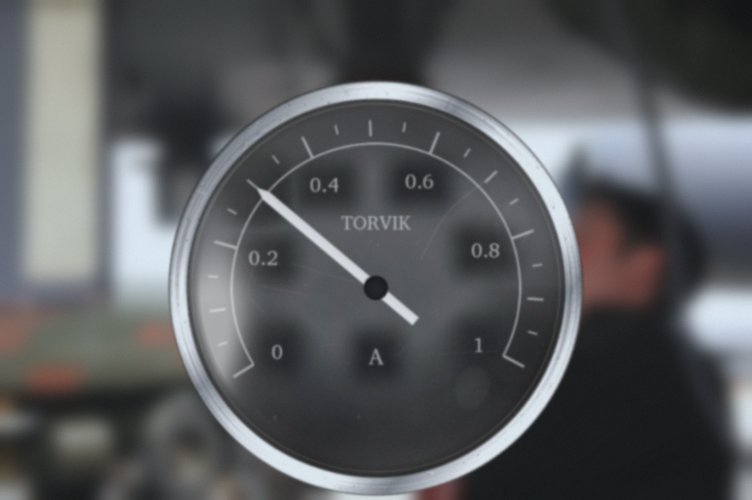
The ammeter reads {"value": 0.3, "unit": "A"}
